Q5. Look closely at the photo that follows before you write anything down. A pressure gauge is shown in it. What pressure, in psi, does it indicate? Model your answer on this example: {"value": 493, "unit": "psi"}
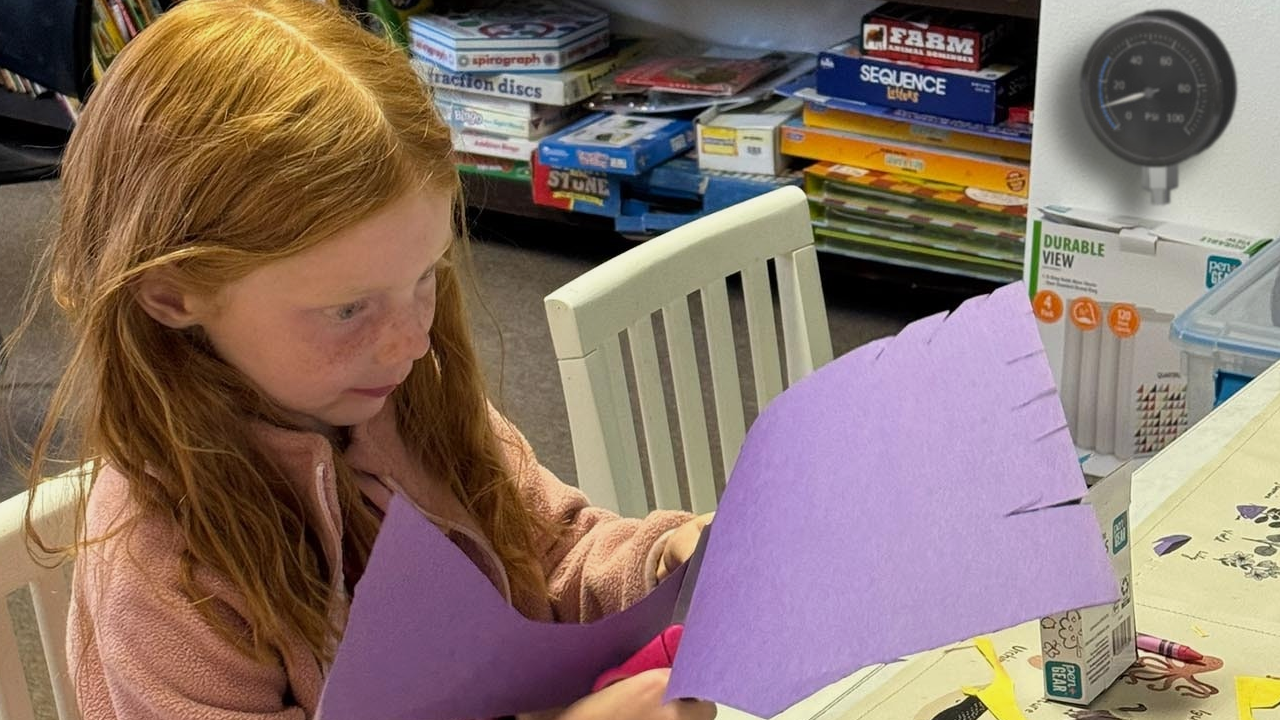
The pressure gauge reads {"value": 10, "unit": "psi"}
